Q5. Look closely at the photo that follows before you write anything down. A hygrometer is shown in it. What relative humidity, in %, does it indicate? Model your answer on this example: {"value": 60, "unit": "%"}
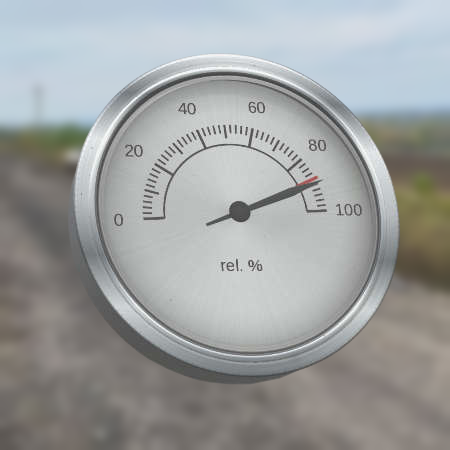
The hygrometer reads {"value": 90, "unit": "%"}
